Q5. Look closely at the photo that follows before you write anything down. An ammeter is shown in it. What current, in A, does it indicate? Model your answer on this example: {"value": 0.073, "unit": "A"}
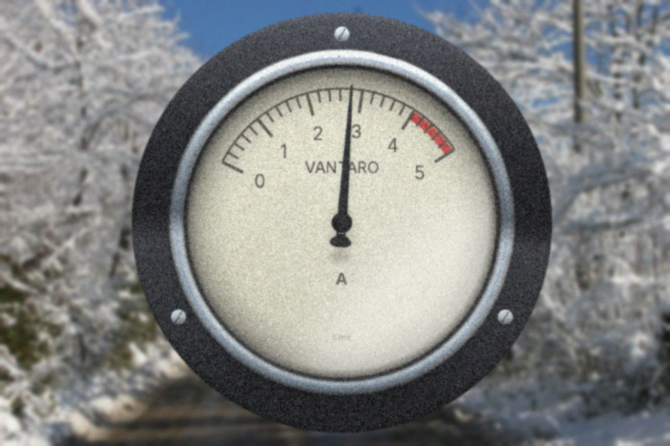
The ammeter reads {"value": 2.8, "unit": "A"}
